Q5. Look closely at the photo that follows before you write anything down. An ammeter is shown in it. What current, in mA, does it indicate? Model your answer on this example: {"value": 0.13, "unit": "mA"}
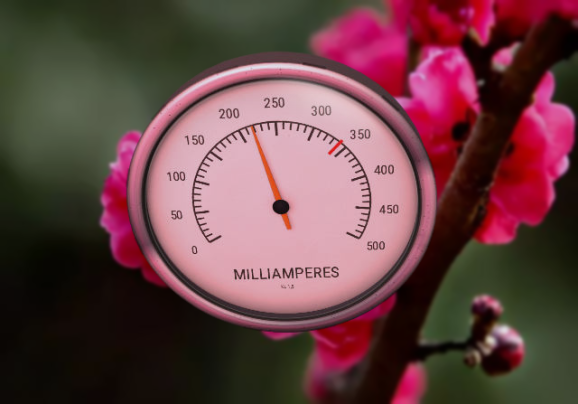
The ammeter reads {"value": 220, "unit": "mA"}
